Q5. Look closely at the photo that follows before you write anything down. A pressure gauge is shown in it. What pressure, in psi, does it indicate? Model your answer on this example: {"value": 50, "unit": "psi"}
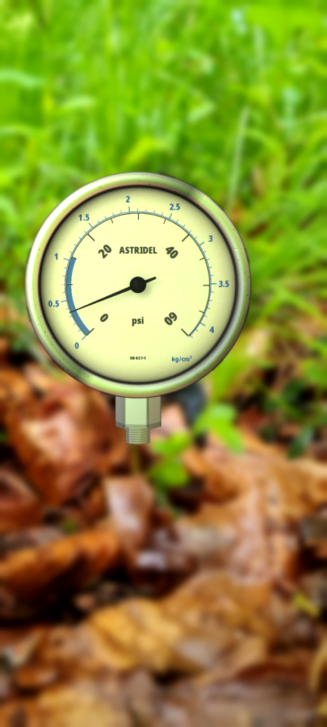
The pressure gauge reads {"value": 5, "unit": "psi"}
